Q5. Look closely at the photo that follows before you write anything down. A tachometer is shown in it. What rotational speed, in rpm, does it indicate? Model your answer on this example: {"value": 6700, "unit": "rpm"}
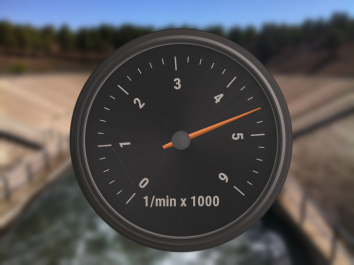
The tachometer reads {"value": 4600, "unit": "rpm"}
